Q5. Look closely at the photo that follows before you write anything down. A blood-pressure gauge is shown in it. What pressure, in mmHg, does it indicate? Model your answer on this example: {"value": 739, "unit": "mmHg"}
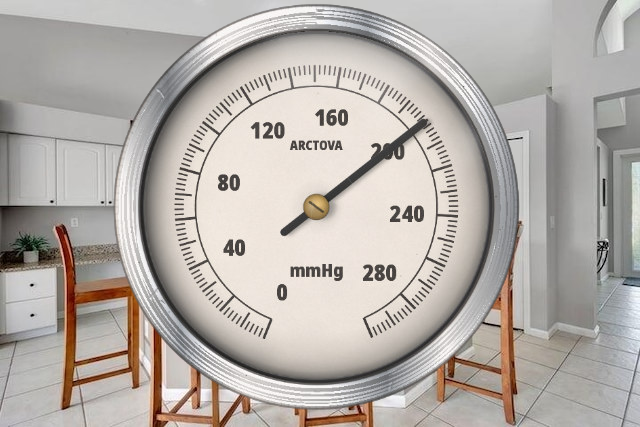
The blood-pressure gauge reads {"value": 200, "unit": "mmHg"}
